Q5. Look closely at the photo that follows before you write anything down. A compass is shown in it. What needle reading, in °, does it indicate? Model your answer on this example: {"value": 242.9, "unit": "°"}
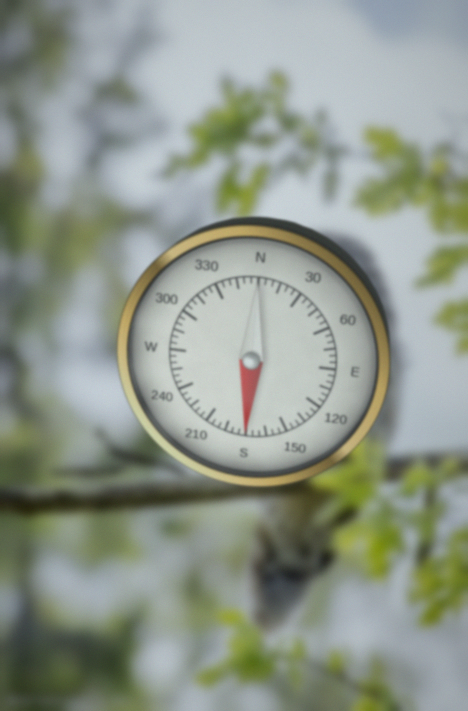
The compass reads {"value": 180, "unit": "°"}
